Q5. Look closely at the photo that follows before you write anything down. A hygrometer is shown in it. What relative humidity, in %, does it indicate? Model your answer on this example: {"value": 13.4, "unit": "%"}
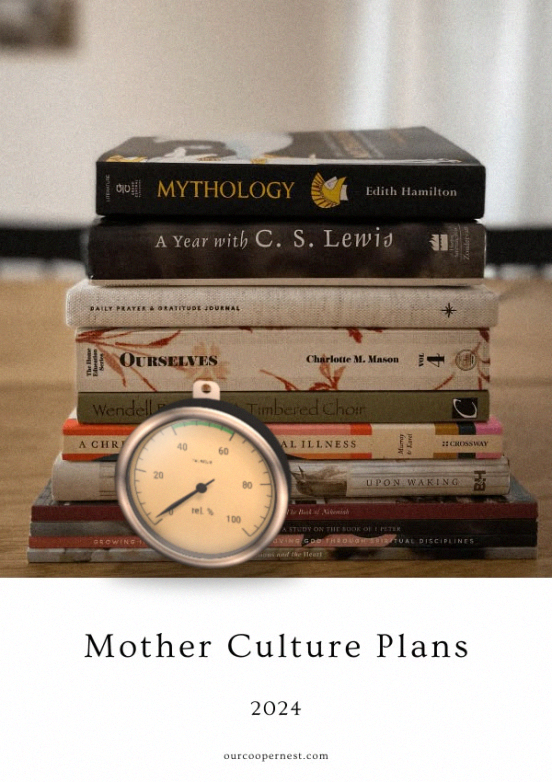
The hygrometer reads {"value": 2, "unit": "%"}
